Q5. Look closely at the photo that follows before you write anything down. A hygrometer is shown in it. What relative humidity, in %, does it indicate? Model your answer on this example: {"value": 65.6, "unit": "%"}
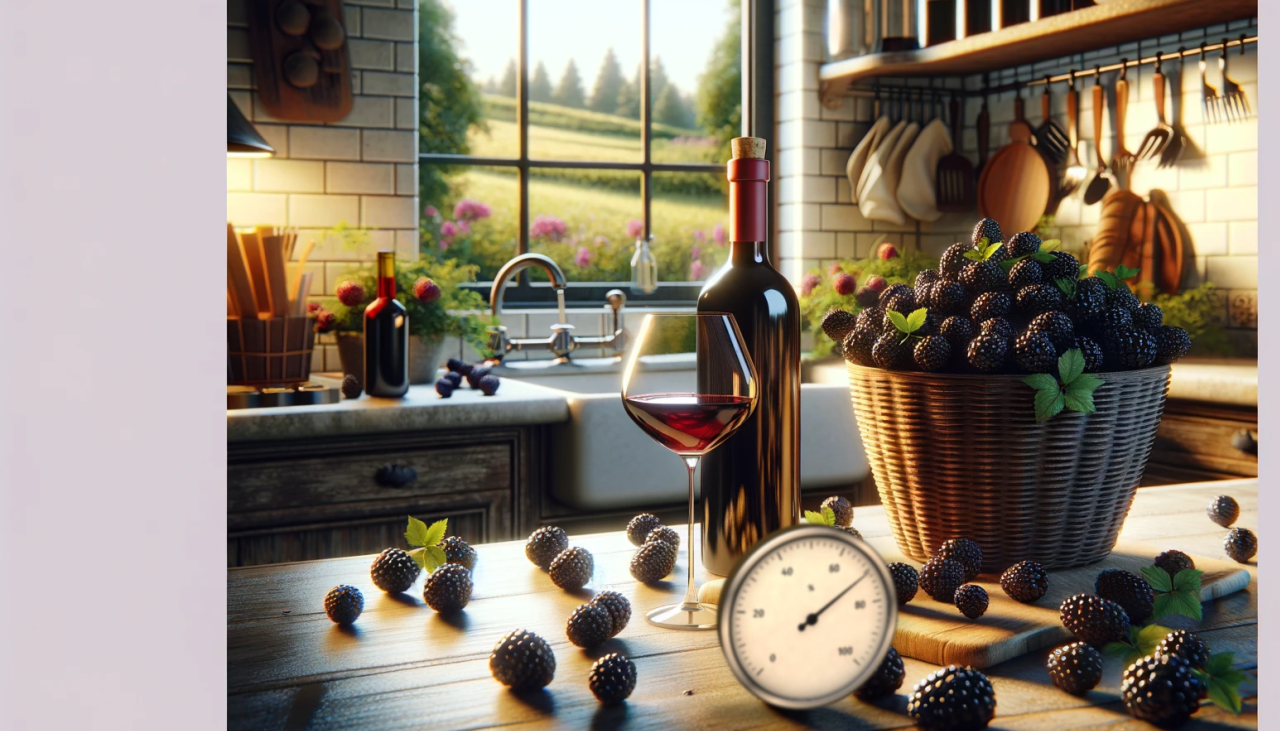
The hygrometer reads {"value": 70, "unit": "%"}
